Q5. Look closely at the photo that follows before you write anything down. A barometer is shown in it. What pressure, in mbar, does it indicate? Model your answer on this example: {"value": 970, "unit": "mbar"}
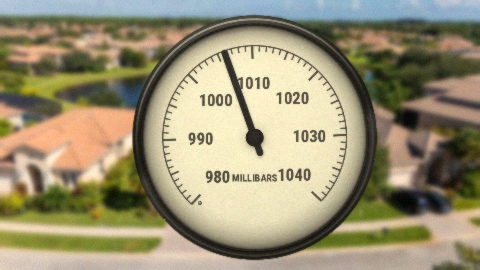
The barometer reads {"value": 1006, "unit": "mbar"}
